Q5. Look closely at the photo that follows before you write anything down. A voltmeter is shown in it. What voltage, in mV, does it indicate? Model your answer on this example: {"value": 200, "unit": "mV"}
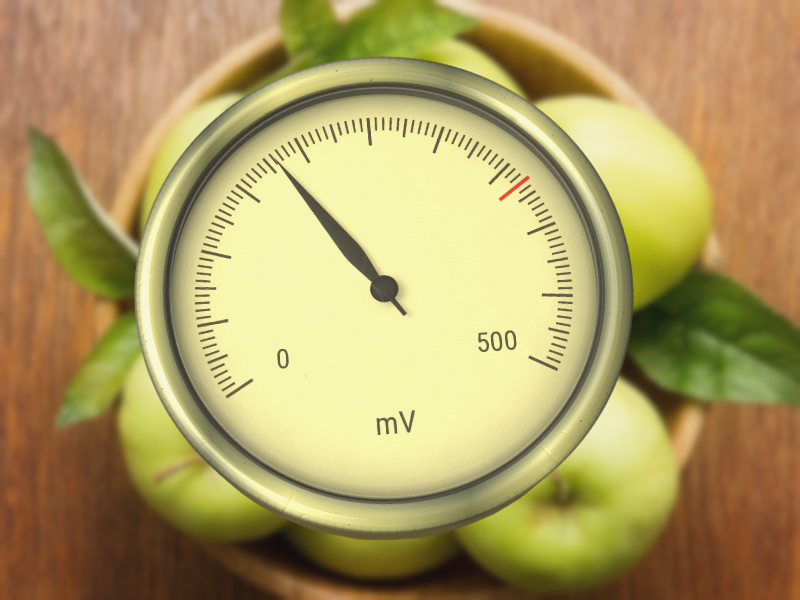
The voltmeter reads {"value": 180, "unit": "mV"}
